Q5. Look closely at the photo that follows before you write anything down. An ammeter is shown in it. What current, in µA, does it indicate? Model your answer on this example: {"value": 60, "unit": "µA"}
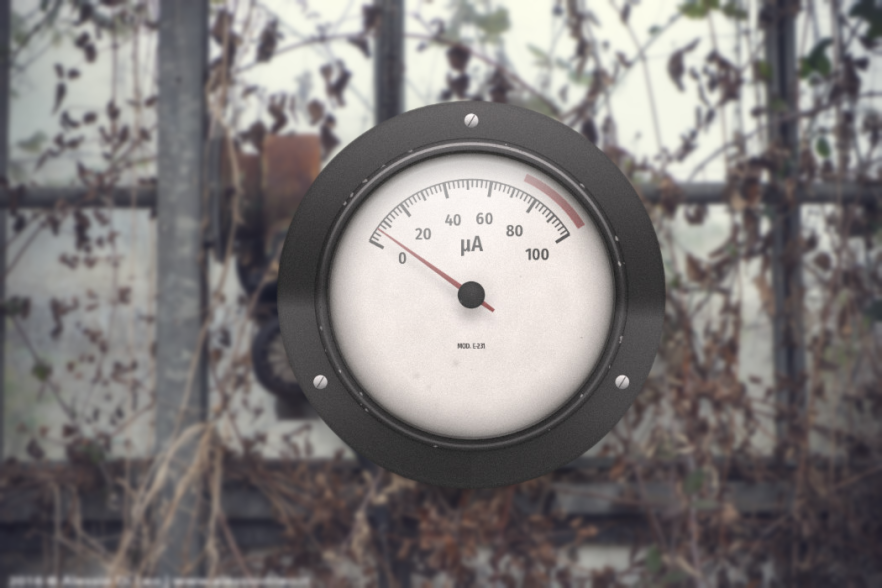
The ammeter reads {"value": 6, "unit": "µA"}
